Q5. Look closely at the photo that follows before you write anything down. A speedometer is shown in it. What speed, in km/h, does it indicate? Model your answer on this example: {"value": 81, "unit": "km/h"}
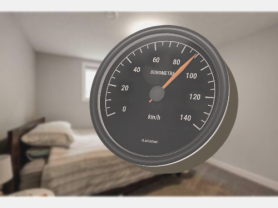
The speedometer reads {"value": 90, "unit": "km/h"}
